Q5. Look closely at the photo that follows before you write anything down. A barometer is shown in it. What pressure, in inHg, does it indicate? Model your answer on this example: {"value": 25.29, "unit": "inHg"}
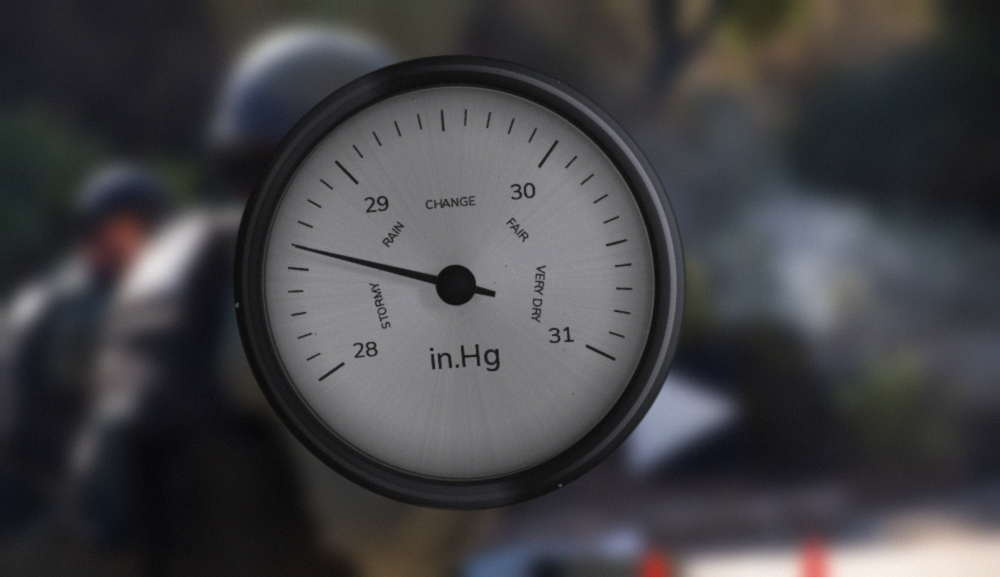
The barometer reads {"value": 28.6, "unit": "inHg"}
